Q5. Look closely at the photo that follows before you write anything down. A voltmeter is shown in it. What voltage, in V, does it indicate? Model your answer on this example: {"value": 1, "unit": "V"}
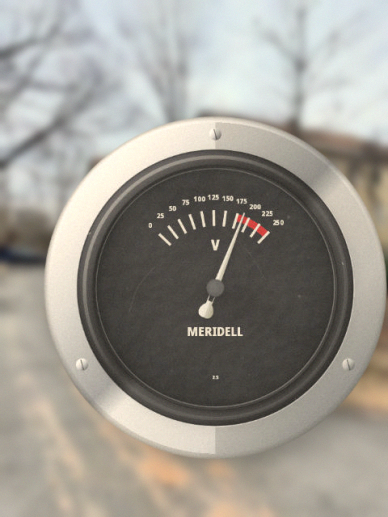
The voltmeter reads {"value": 187.5, "unit": "V"}
